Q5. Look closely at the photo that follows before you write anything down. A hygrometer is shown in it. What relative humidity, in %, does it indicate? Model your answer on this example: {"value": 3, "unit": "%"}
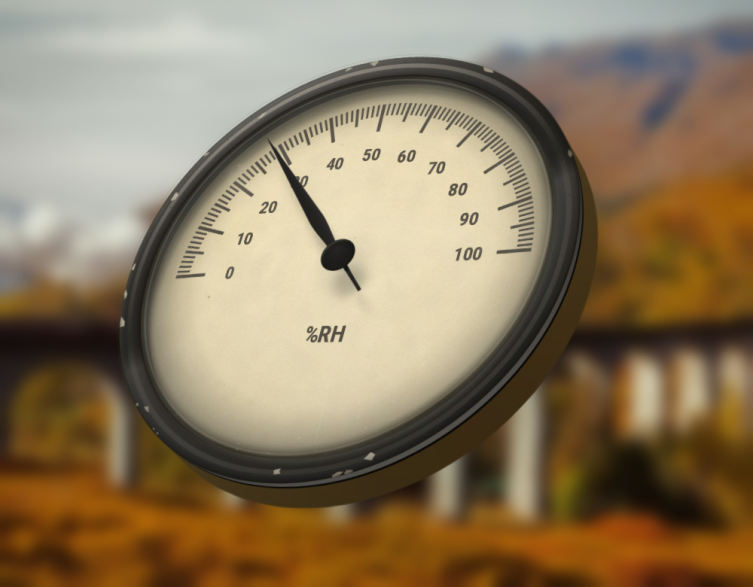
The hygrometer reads {"value": 29, "unit": "%"}
